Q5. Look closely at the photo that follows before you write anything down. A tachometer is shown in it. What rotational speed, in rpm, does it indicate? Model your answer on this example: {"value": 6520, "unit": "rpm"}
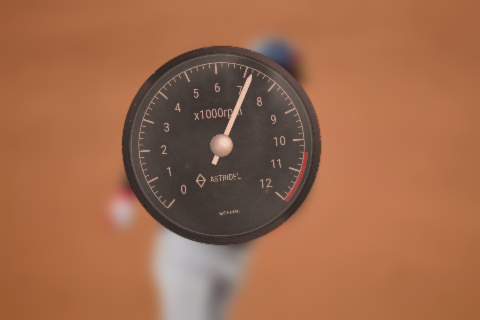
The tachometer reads {"value": 7200, "unit": "rpm"}
